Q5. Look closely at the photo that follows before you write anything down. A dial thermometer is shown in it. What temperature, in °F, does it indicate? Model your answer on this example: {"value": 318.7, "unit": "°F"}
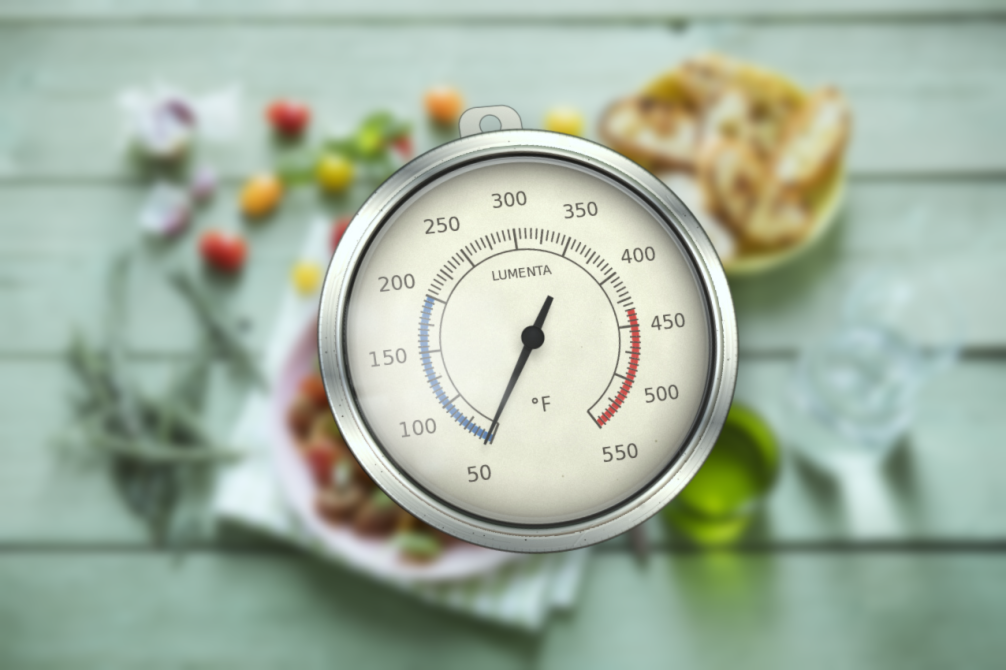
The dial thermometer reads {"value": 55, "unit": "°F"}
